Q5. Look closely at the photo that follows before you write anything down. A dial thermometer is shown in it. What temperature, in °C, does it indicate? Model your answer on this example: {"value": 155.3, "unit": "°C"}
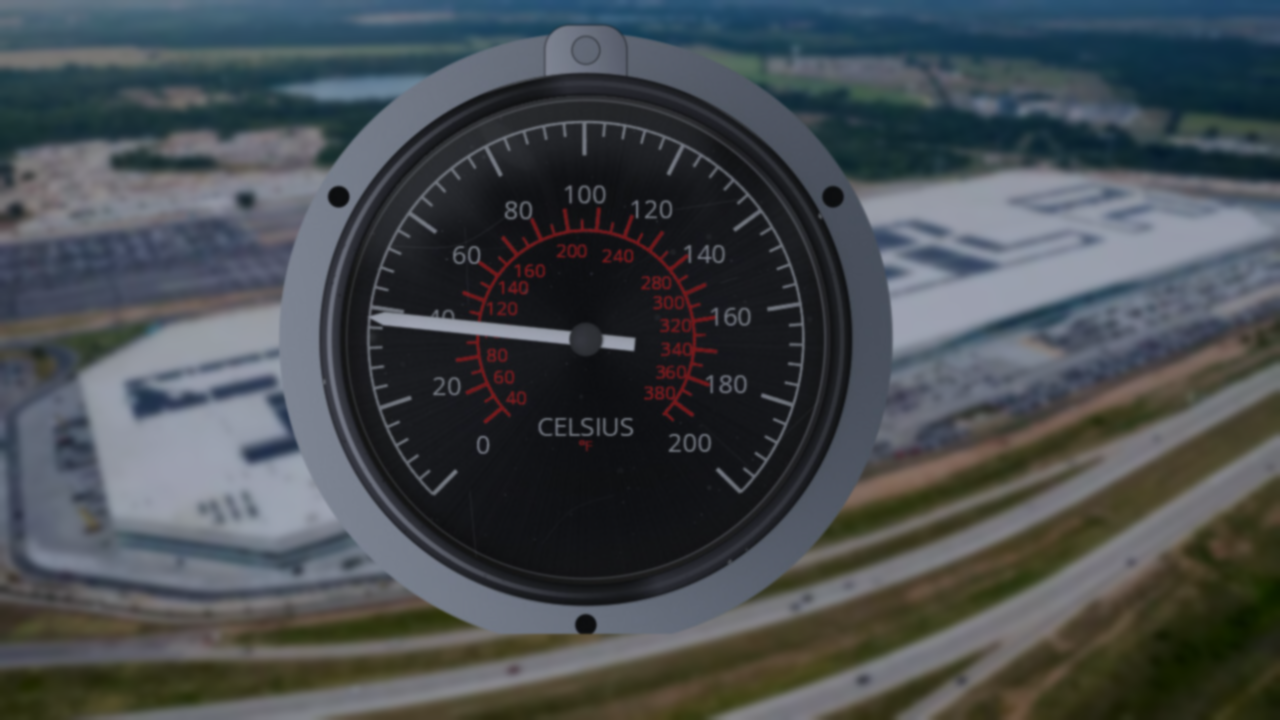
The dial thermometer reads {"value": 38, "unit": "°C"}
